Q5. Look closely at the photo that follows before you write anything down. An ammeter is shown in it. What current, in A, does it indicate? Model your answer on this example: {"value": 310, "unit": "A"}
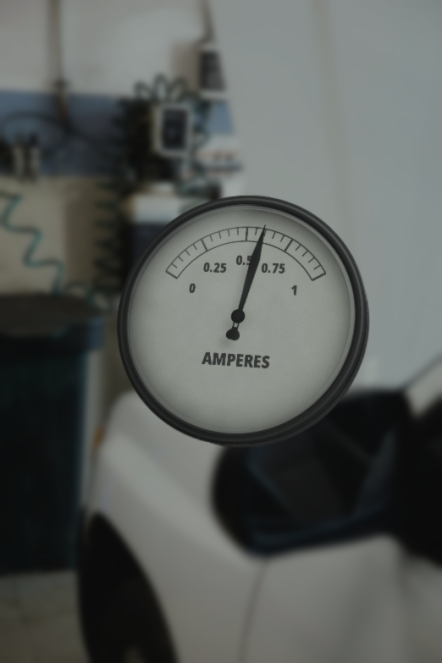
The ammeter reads {"value": 0.6, "unit": "A"}
